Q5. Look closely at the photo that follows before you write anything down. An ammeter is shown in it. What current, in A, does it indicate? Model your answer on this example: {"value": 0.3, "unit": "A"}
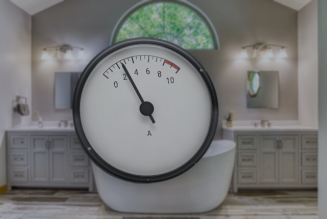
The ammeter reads {"value": 2.5, "unit": "A"}
